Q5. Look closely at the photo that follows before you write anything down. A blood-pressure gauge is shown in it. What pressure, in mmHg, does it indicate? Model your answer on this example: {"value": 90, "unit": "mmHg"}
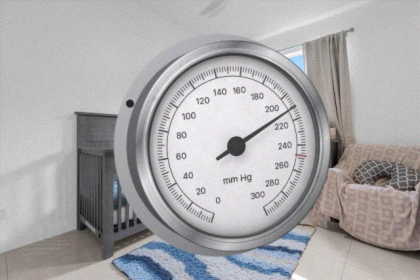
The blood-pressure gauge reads {"value": 210, "unit": "mmHg"}
